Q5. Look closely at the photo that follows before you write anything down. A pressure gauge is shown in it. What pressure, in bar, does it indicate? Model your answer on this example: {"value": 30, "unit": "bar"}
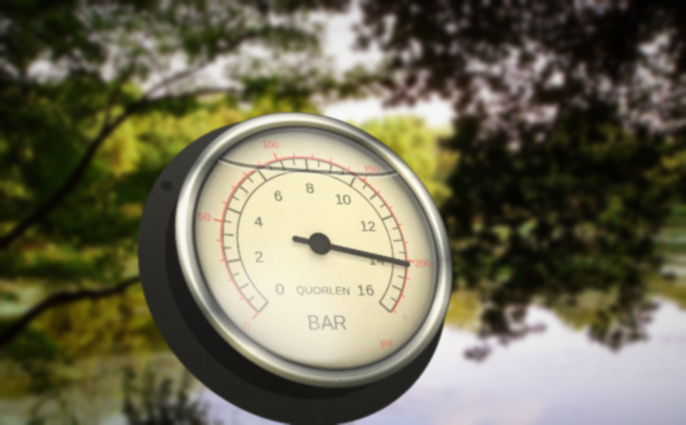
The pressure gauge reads {"value": 14, "unit": "bar"}
